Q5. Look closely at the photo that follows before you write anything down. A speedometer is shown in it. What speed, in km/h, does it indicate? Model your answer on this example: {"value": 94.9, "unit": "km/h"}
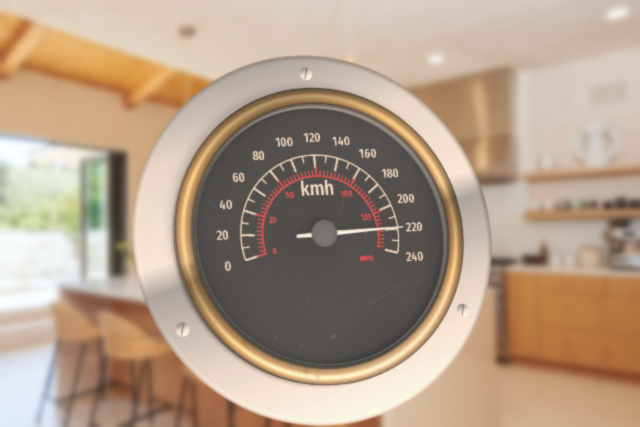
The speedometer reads {"value": 220, "unit": "km/h"}
